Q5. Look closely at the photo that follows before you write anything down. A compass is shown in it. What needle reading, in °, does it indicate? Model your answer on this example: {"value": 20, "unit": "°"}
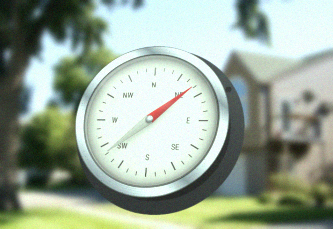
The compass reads {"value": 50, "unit": "°"}
